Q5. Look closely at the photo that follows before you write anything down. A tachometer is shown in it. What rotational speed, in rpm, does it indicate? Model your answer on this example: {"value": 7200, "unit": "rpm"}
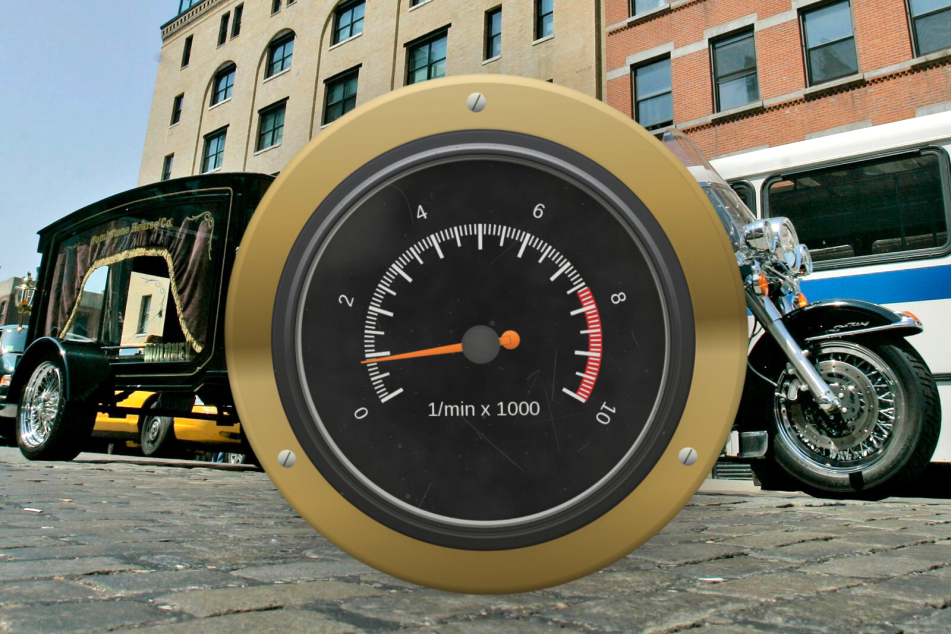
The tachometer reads {"value": 900, "unit": "rpm"}
